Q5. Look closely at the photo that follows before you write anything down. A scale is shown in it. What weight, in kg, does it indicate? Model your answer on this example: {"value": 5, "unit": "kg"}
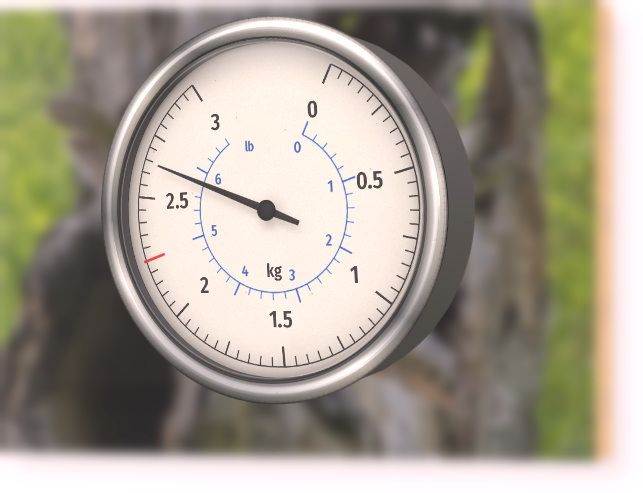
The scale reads {"value": 2.65, "unit": "kg"}
